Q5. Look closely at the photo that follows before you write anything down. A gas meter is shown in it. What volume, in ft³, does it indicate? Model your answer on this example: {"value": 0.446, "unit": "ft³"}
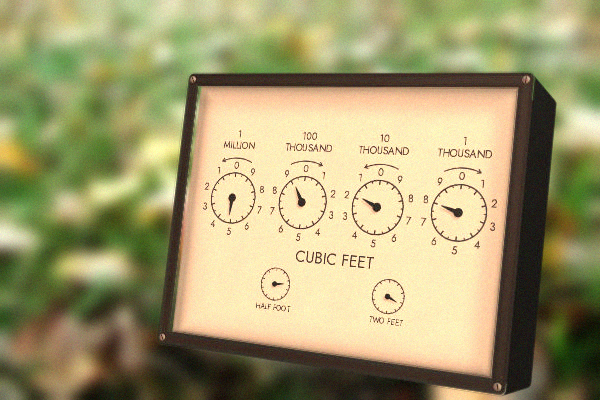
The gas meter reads {"value": 491800, "unit": "ft³"}
